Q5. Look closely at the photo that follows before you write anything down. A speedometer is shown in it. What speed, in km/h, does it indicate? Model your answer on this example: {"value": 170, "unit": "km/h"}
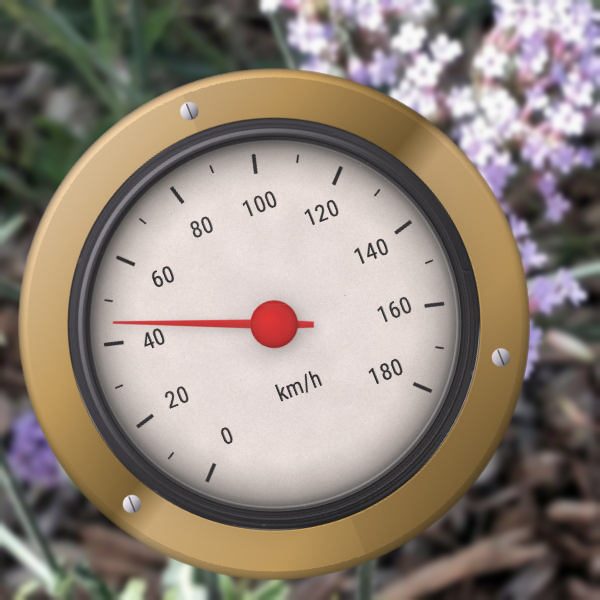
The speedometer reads {"value": 45, "unit": "km/h"}
